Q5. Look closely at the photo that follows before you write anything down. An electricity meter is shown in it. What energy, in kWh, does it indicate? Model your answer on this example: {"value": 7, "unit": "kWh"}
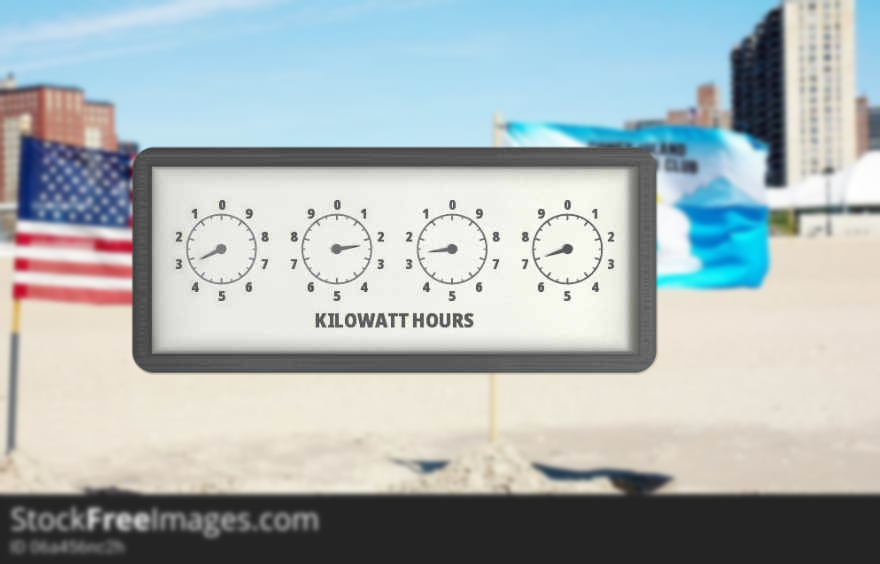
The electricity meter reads {"value": 3227, "unit": "kWh"}
